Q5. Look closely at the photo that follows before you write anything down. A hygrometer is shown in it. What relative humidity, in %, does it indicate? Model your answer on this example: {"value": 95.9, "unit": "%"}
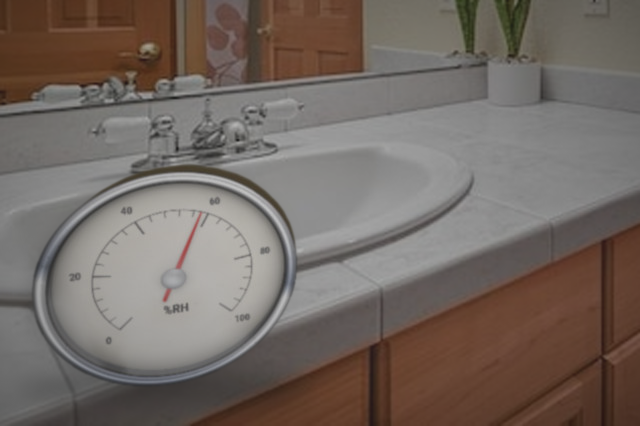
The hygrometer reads {"value": 58, "unit": "%"}
